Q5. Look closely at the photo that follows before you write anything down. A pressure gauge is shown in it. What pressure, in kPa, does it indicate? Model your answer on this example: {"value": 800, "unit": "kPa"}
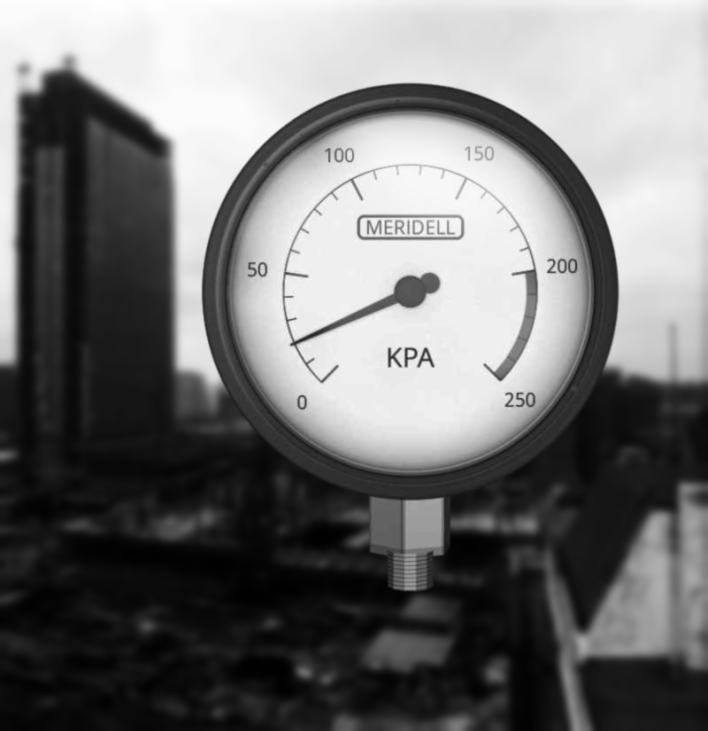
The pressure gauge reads {"value": 20, "unit": "kPa"}
